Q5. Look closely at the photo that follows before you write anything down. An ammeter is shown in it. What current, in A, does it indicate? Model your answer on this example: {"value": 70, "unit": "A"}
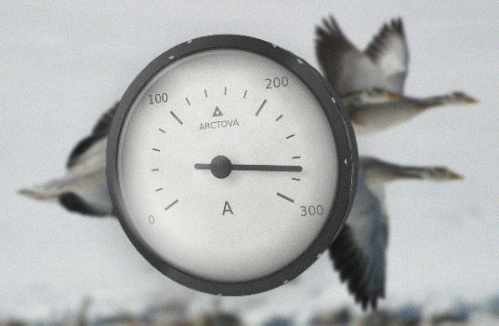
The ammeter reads {"value": 270, "unit": "A"}
